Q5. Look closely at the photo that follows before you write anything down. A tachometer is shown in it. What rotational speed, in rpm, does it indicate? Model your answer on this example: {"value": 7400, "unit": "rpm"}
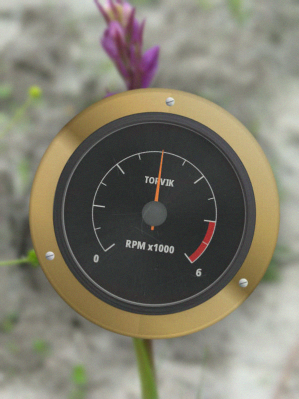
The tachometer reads {"value": 3000, "unit": "rpm"}
